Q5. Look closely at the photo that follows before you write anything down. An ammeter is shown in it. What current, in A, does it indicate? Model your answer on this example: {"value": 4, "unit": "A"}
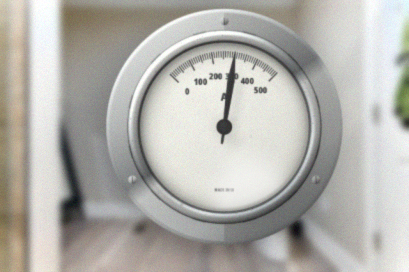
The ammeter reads {"value": 300, "unit": "A"}
